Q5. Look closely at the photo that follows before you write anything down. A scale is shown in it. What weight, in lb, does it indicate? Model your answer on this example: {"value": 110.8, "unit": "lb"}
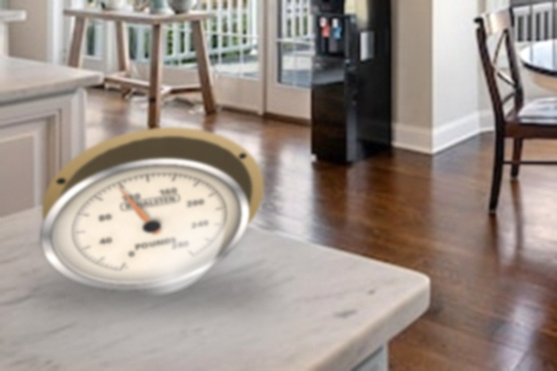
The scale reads {"value": 120, "unit": "lb"}
